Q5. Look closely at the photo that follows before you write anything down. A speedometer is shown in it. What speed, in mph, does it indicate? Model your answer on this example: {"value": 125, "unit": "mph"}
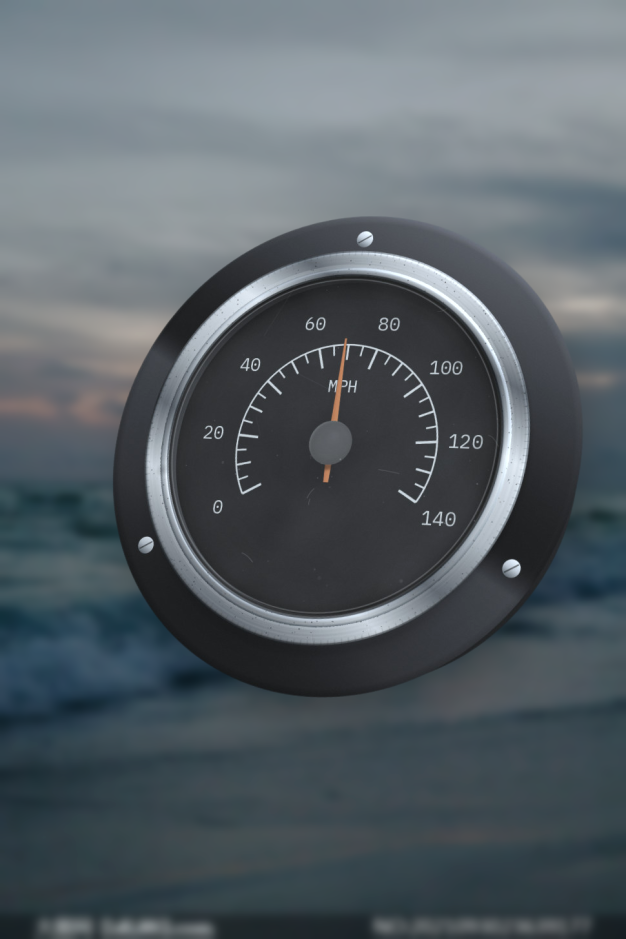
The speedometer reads {"value": 70, "unit": "mph"}
